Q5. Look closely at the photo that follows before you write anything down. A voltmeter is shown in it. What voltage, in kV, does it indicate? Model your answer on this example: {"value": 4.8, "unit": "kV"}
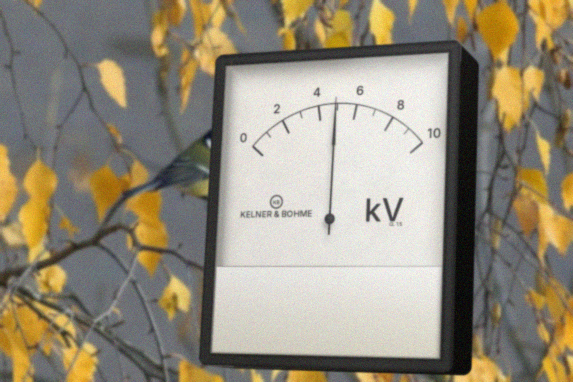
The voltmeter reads {"value": 5, "unit": "kV"}
